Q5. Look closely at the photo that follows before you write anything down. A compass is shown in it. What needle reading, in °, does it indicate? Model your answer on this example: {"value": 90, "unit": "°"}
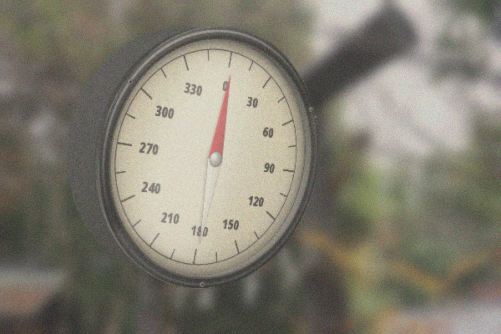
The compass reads {"value": 0, "unit": "°"}
